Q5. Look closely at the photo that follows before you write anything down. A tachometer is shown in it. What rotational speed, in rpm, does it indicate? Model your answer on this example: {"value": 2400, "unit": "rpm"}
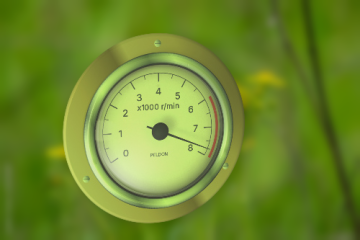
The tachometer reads {"value": 7750, "unit": "rpm"}
